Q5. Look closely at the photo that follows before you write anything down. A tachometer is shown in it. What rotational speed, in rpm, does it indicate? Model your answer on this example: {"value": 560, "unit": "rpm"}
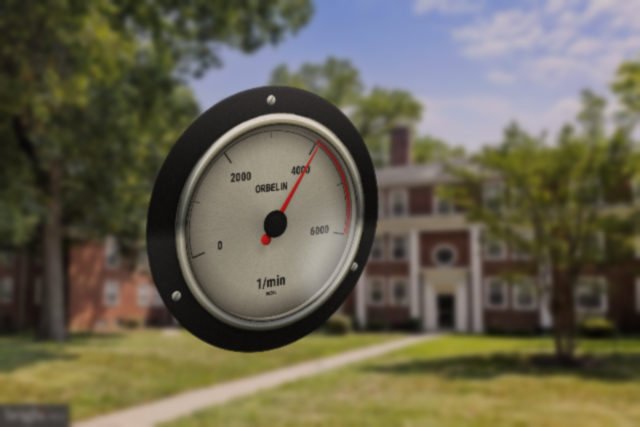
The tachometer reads {"value": 4000, "unit": "rpm"}
